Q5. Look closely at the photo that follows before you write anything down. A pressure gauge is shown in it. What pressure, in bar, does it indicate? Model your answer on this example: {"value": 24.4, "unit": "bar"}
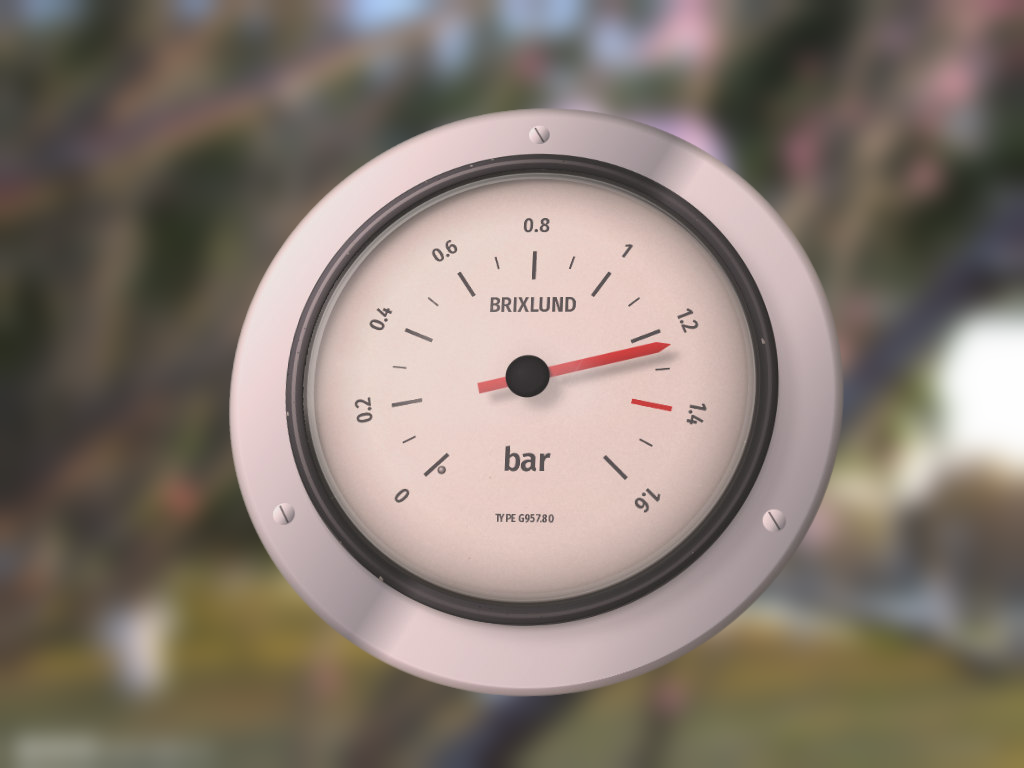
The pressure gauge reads {"value": 1.25, "unit": "bar"}
